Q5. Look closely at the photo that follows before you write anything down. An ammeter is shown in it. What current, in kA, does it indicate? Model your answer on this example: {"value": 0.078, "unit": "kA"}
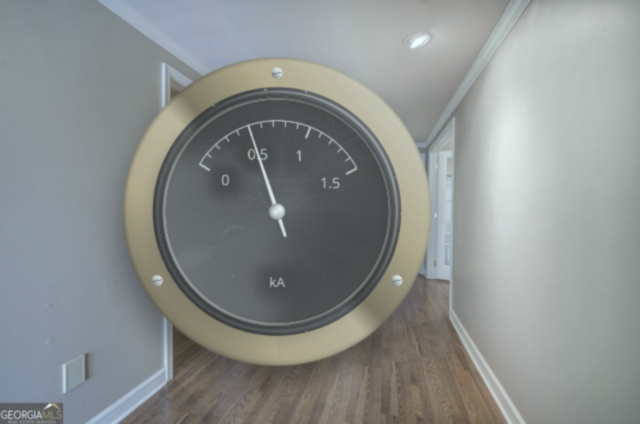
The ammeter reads {"value": 0.5, "unit": "kA"}
